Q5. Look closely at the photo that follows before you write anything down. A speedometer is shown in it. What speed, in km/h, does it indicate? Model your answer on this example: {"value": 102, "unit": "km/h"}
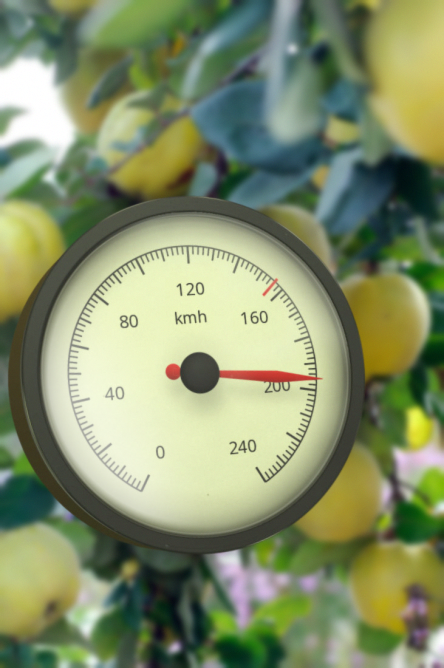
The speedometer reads {"value": 196, "unit": "km/h"}
